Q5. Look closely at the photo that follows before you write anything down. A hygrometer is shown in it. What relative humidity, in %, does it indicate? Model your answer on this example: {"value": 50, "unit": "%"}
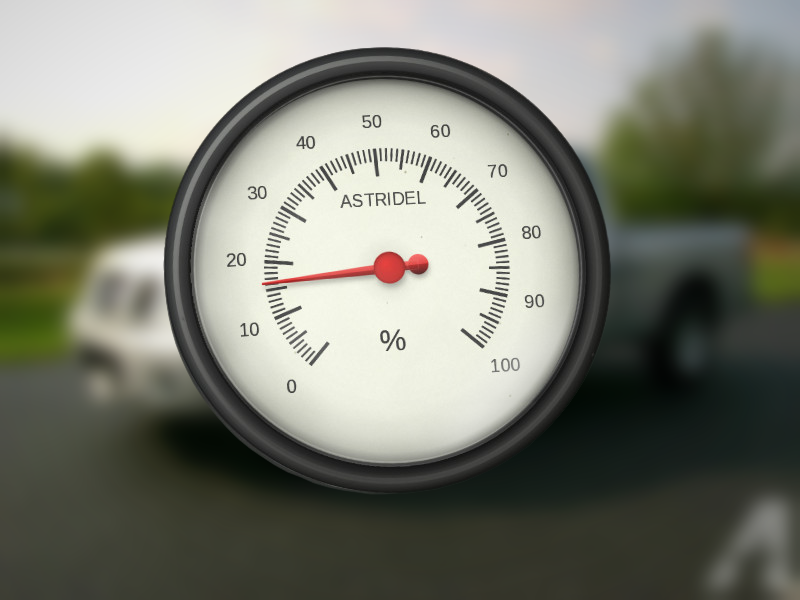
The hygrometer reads {"value": 16, "unit": "%"}
